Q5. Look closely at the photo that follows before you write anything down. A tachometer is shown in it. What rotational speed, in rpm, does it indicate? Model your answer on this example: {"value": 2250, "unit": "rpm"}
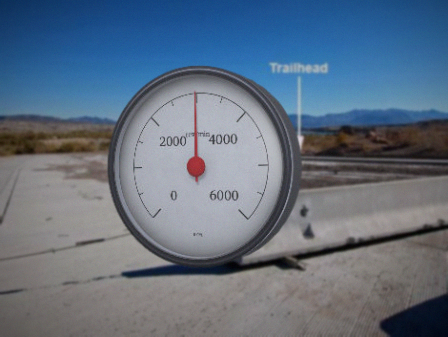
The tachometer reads {"value": 3000, "unit": "rpm"}
